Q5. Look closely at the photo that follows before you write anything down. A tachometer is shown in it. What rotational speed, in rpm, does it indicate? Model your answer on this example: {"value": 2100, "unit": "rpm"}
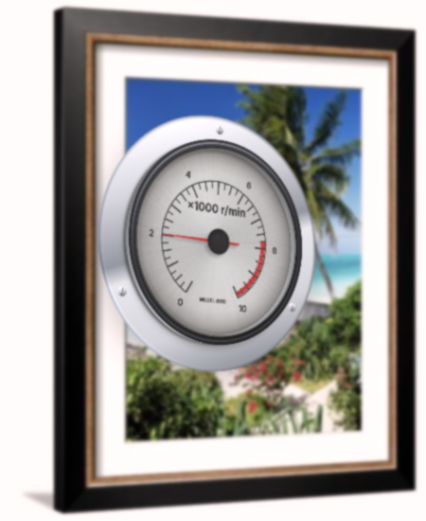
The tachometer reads {"value": 2000, "unit": "rpm"}
